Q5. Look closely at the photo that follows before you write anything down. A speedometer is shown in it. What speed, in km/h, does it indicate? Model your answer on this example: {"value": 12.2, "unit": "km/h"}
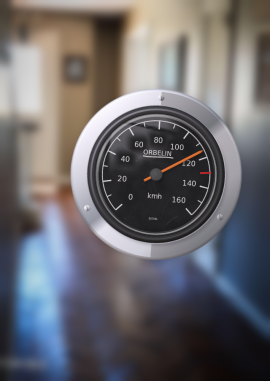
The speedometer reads {"value": 115, "unit": "km/h"}
